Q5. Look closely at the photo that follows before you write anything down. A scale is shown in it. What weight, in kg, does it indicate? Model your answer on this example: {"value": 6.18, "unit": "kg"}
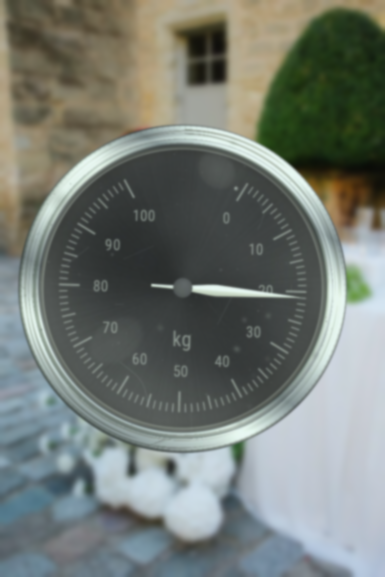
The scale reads {"value": 21, "unit": "kg"}
